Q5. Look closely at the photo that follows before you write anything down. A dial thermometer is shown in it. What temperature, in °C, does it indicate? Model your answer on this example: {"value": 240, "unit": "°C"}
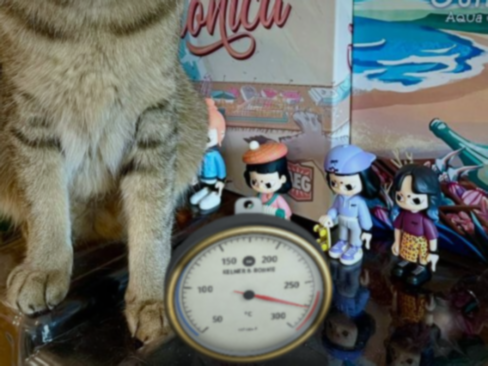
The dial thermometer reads {"value": 275, "unit": "°C"}
